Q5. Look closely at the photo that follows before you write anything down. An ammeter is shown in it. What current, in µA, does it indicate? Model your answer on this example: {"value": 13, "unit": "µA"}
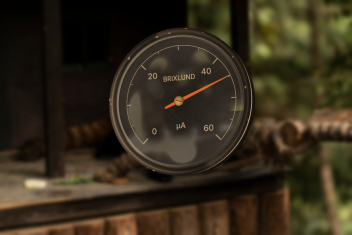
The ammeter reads {"value": 45, "unit": "µA"}
